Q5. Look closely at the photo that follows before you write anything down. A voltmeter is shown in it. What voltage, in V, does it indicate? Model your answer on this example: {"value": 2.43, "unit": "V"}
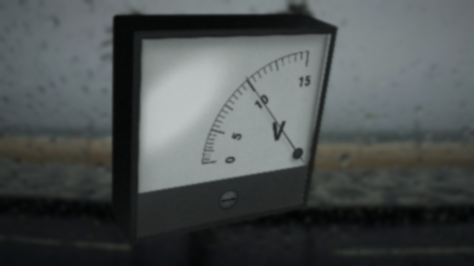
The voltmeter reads {"value": 10, "unit": "V"}
